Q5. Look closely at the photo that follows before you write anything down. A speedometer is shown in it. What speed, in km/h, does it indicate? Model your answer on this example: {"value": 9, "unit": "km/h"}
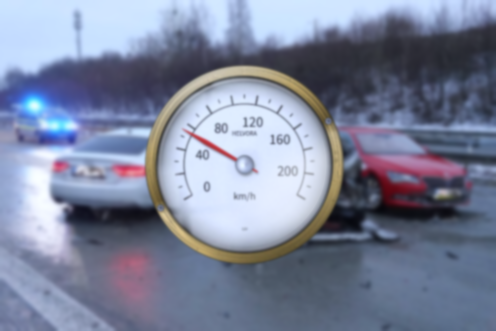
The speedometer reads {"value": 55, "unit": "km/h"}
